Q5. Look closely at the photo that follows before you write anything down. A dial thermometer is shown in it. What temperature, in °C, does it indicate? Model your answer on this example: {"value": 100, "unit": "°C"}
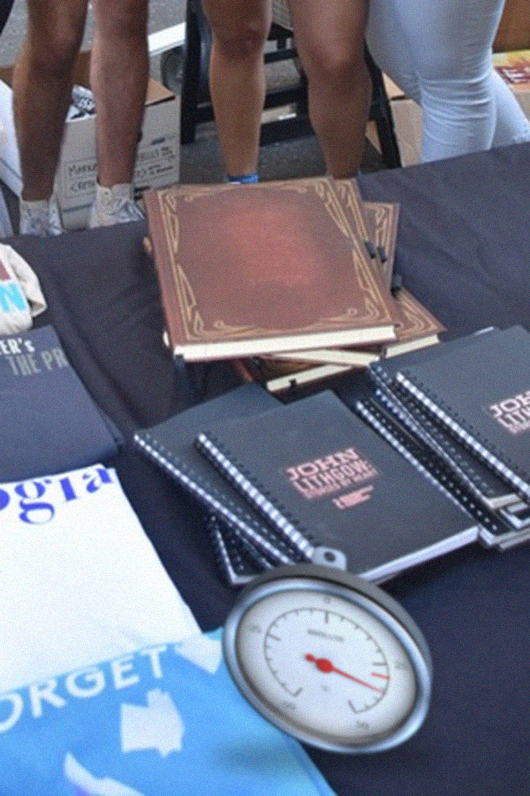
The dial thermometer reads {"value": 35, "unit": "°C"}
